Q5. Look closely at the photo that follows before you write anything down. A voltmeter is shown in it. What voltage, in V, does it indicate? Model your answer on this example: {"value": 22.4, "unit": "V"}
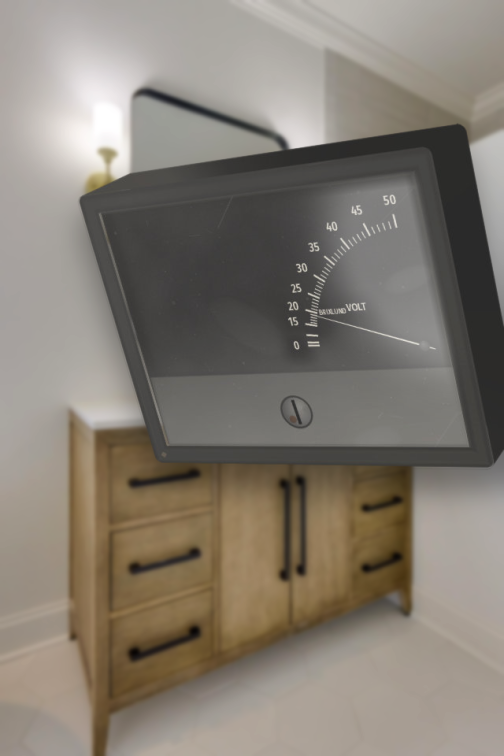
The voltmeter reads {"value": 20, "unit": "V"}
